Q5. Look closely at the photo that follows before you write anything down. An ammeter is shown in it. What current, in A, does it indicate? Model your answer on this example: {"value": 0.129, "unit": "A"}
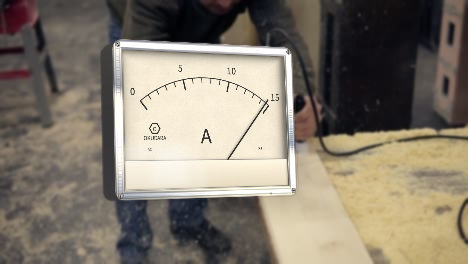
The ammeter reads {"value": 14.5, "unit": "A"}
